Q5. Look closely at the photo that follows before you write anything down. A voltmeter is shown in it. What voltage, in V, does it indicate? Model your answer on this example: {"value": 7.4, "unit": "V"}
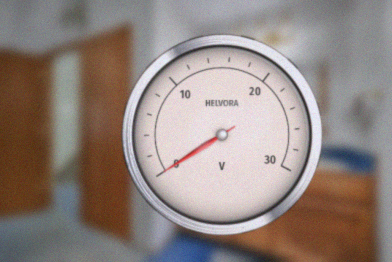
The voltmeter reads {"value": 0, "unit": "V"}
